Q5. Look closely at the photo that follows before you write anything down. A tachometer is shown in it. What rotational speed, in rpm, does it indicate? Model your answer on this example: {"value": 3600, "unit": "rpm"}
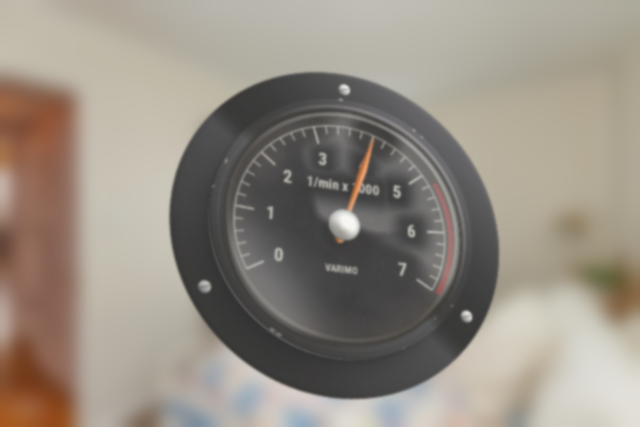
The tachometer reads {"value": 4000, "unit": "rpm"}
